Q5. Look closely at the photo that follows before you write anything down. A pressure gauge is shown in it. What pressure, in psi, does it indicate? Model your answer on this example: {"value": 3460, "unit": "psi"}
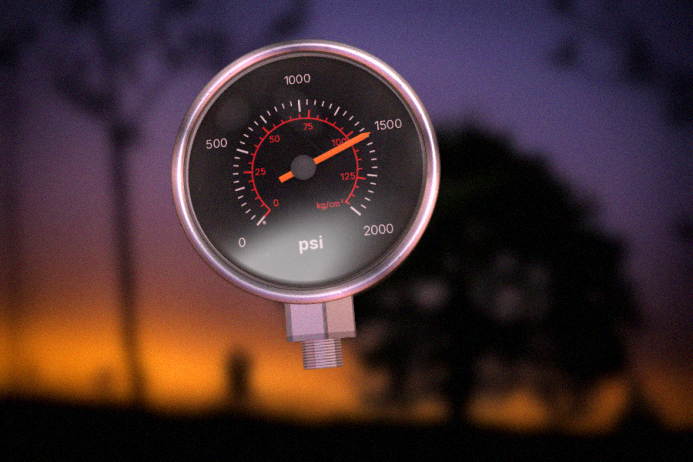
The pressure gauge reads {"value": 1500, "unit": "psi"}
